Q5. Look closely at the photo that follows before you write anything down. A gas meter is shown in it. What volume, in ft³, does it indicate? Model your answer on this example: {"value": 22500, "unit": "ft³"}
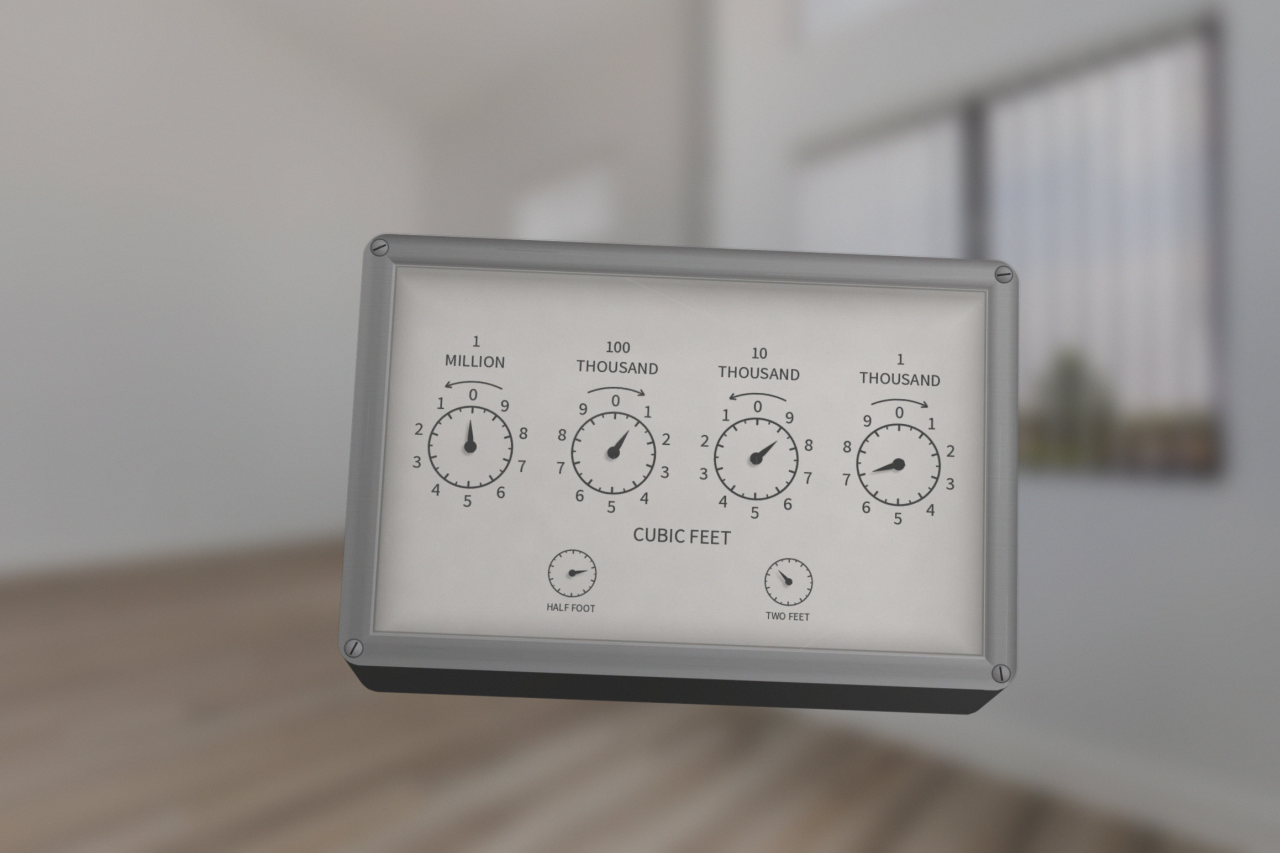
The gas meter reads {"value": 8700, "unit": "ft³"}
